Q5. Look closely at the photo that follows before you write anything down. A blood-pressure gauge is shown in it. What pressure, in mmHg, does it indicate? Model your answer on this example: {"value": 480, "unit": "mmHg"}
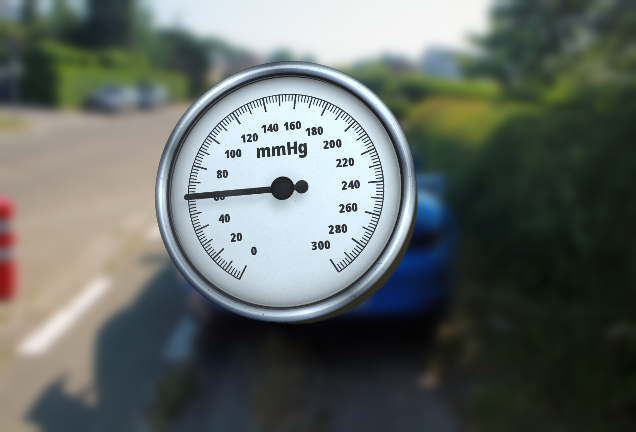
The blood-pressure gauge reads {"value": 60, "unit": "mmHg"}
